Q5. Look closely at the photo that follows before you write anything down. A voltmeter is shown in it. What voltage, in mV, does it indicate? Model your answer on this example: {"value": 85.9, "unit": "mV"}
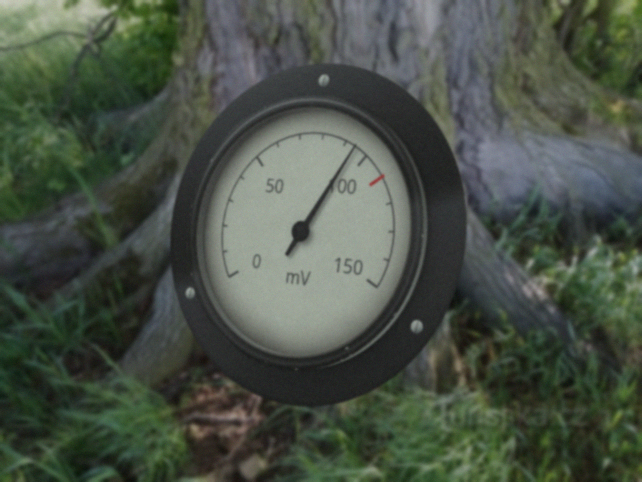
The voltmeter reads {"value": 95, "unit": "mV"}
